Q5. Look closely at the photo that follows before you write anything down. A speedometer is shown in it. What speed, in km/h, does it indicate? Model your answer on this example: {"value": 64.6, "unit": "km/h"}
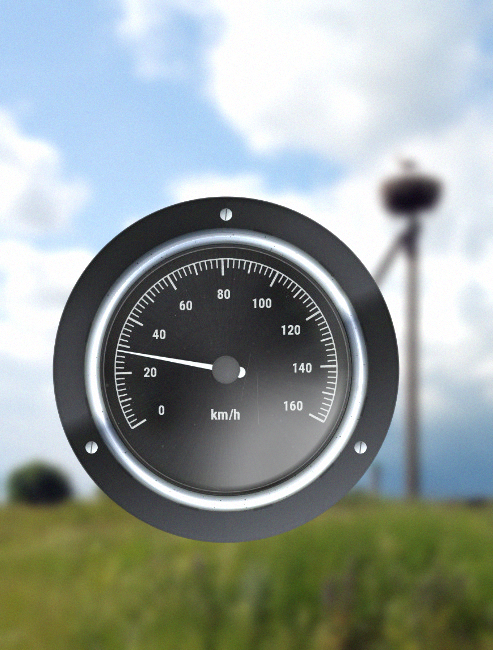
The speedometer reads {"value": 28, "unit": "km/h"}
